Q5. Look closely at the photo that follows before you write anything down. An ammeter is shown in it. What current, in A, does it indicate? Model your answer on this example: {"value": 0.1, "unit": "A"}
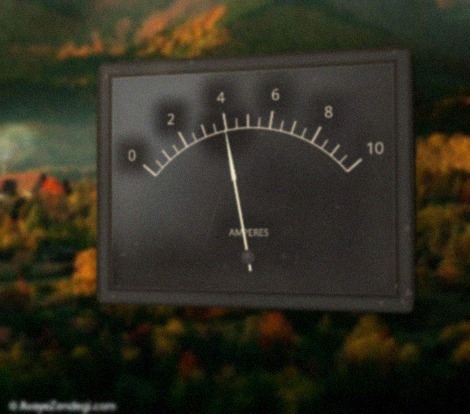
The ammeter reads {"value": 4, "unit": "A"}
